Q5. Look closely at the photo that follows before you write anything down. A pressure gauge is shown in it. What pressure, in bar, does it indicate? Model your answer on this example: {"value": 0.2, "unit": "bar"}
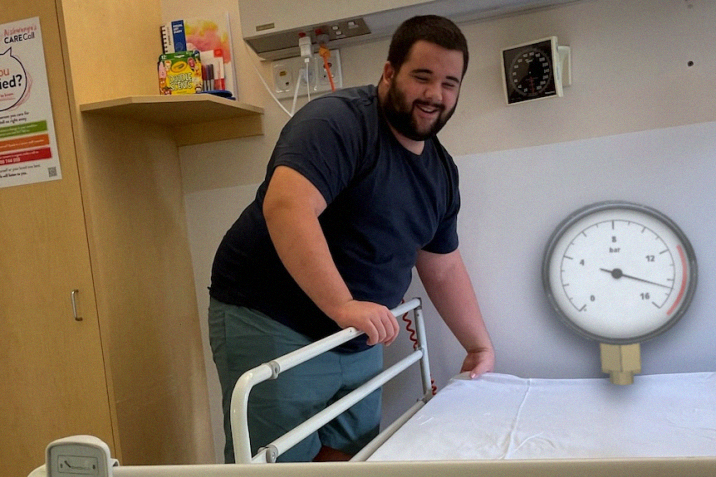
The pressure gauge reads {"value": 14.5, "unit": "bar"}
